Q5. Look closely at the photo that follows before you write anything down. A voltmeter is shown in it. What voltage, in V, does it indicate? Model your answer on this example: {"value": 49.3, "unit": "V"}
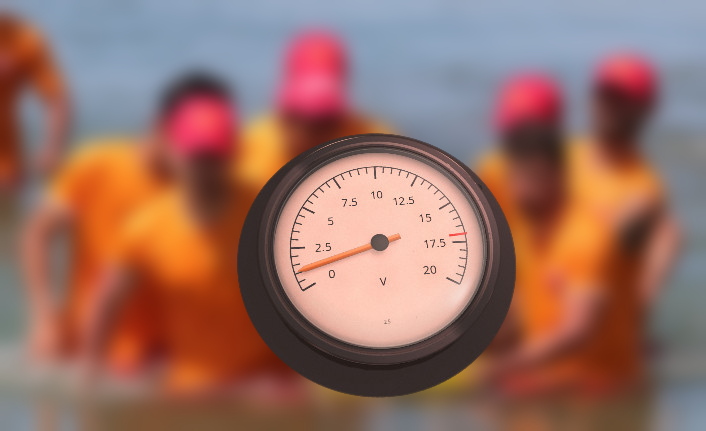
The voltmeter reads {"value": 1, "unit": "V"}
